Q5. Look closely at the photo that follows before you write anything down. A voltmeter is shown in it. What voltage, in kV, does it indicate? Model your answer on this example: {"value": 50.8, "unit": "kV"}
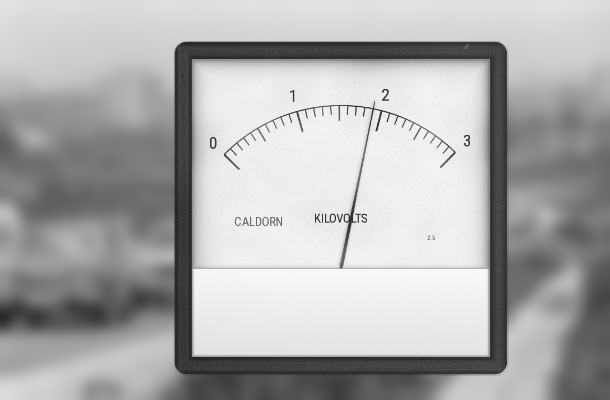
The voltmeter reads {"value": 1.9, "unit": "kV"}
